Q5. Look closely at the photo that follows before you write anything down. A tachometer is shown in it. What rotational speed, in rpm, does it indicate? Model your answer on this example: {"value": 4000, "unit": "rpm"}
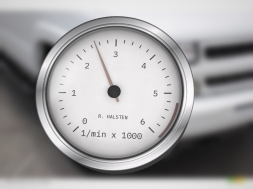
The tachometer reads {"value": 2500, "unit": "rpm"}
